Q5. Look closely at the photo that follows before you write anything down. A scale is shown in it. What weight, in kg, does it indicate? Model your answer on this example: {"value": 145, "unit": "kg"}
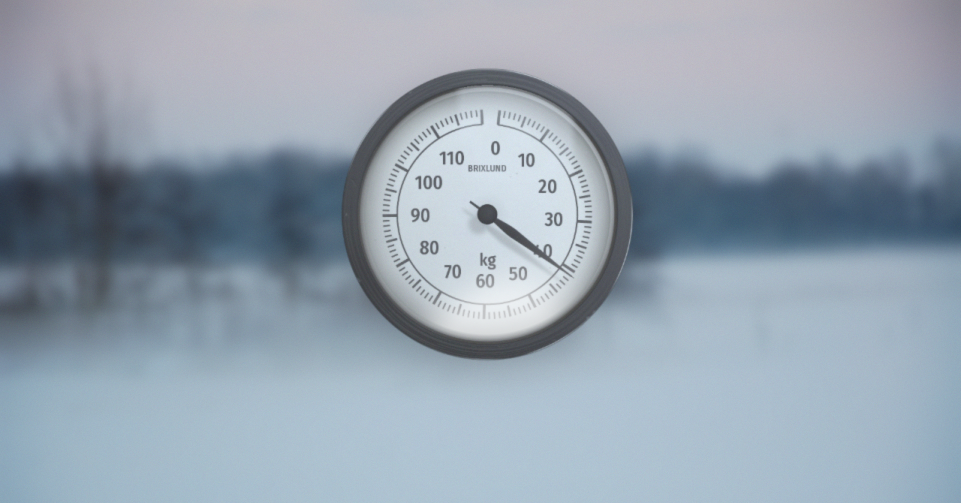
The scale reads {"value": 41, "unit": "kg"}
